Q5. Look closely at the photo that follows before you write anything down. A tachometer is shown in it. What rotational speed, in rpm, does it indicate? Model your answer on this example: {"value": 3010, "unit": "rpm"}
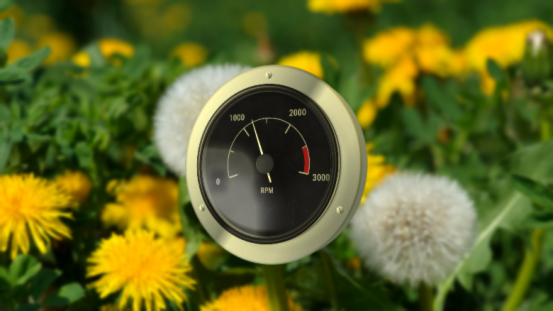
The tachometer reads {"value": 1250, "unit": "rpm"}
